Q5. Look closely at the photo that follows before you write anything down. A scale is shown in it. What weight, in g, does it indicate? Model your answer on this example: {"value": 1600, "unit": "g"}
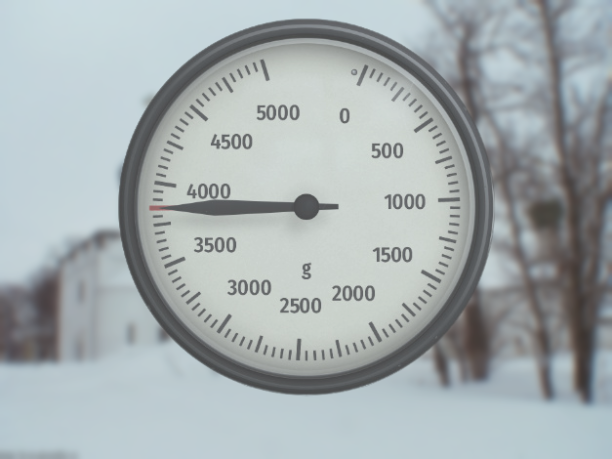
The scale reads {"value": 3850, "unit": "g"}
